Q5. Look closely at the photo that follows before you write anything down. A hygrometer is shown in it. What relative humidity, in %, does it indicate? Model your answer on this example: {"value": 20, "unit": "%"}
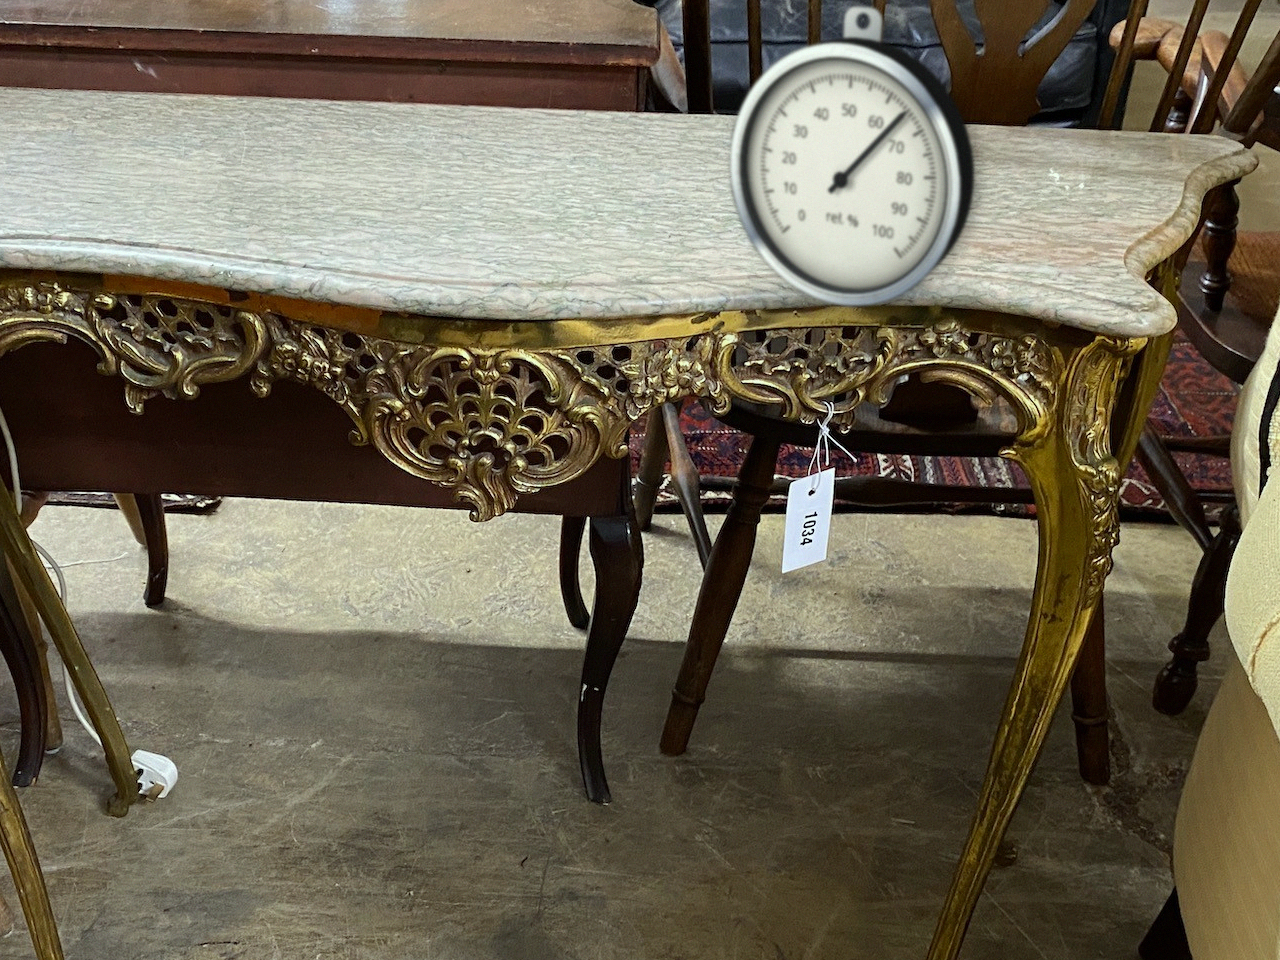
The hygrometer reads {"value": 65, "unit": "%"}
